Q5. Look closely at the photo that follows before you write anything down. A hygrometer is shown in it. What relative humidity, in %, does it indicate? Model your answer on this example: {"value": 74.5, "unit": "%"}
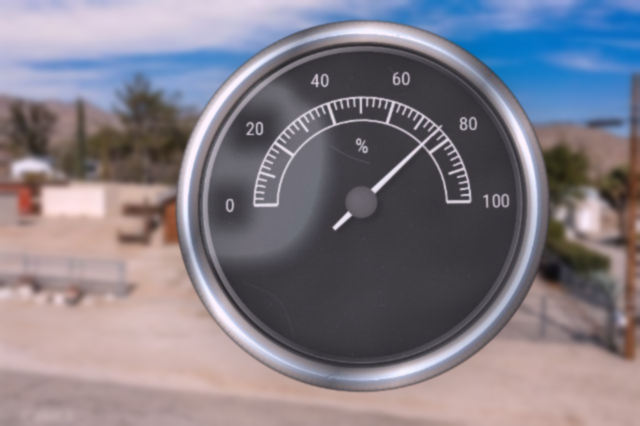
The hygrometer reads {"value": 76, "unit": "%"}
